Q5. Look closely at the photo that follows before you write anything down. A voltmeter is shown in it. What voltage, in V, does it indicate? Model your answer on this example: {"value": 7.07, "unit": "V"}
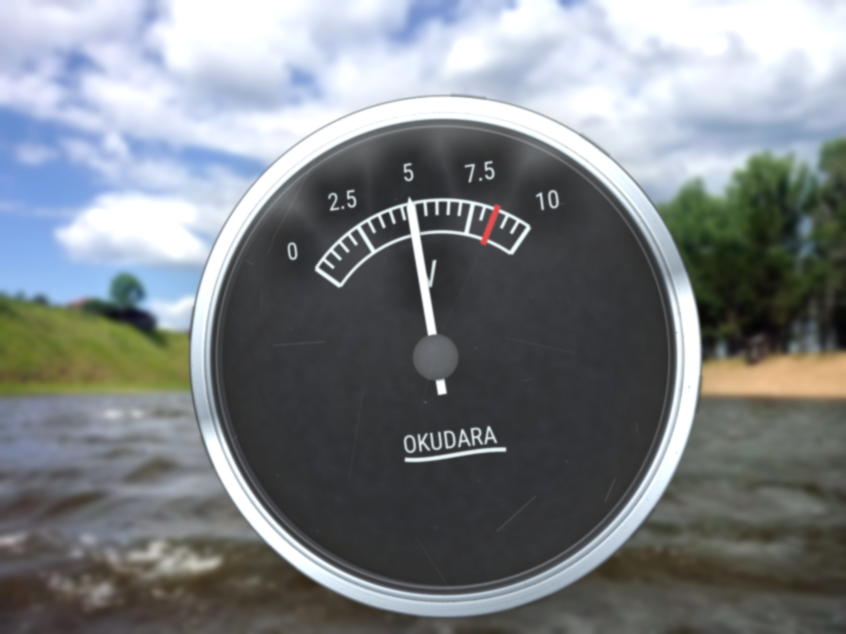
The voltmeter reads {"value": 5, "unit": "V"}
